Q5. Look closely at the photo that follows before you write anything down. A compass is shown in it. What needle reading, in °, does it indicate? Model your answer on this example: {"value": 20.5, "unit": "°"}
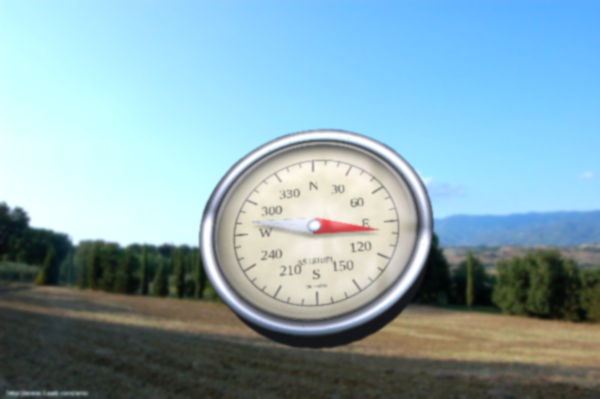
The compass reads {"value": 100, "unit": "°"}
